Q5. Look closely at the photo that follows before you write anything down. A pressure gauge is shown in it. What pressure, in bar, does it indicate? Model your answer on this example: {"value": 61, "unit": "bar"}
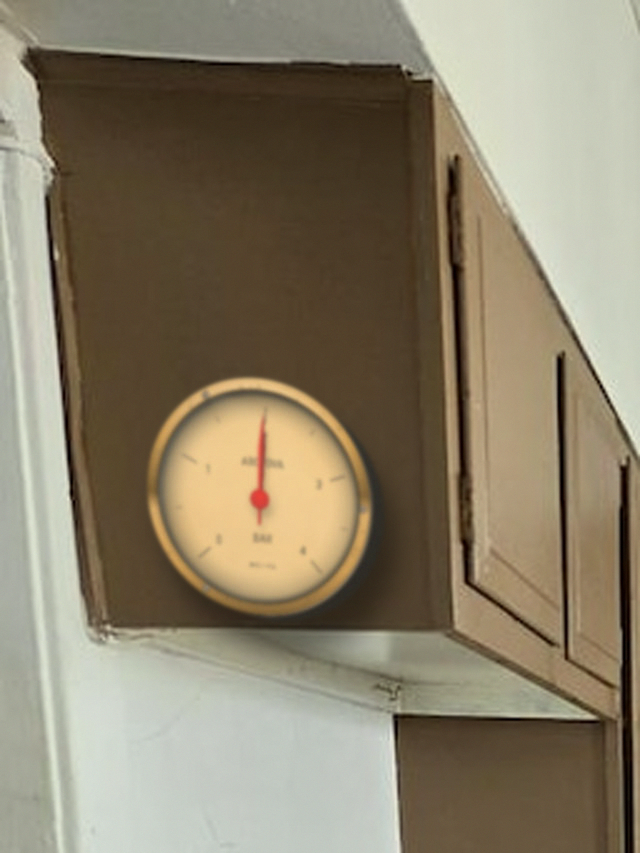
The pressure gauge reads {"value": 2, "unit": "bar"}
